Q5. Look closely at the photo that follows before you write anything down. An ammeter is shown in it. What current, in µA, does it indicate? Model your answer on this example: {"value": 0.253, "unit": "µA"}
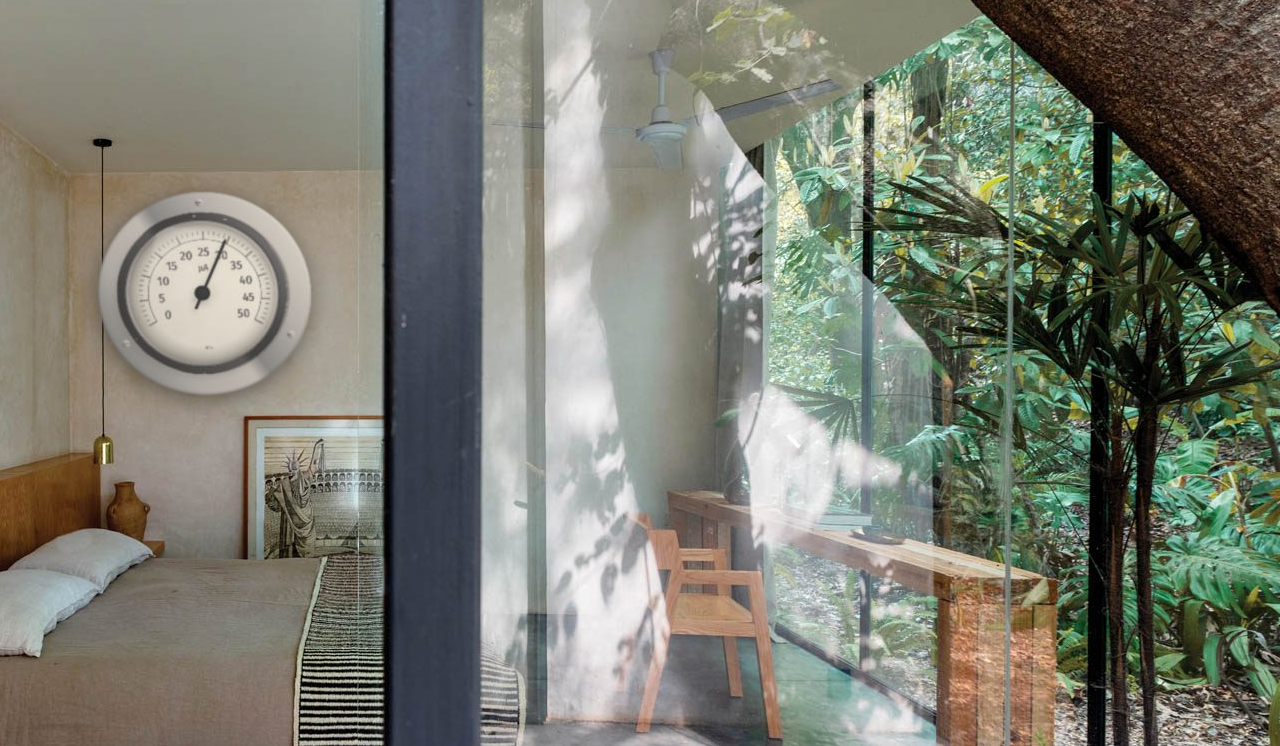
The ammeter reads {"value": 30, "unit": "µA"}
